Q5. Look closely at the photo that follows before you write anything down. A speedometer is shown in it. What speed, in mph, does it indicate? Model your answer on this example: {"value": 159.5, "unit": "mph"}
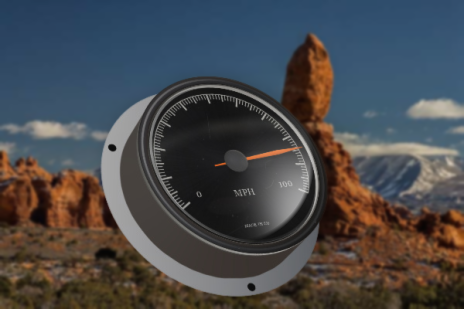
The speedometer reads {"value": 85, "unit": "mph"}
